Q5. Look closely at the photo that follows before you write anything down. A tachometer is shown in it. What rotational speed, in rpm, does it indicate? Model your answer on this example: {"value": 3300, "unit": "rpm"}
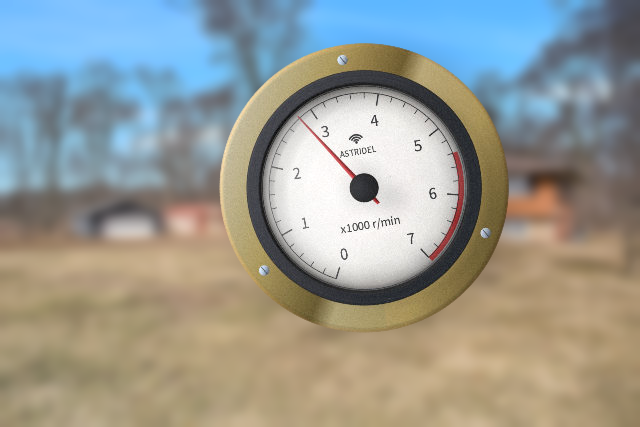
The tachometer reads {"value": 2800, "unit": "rpm"}
